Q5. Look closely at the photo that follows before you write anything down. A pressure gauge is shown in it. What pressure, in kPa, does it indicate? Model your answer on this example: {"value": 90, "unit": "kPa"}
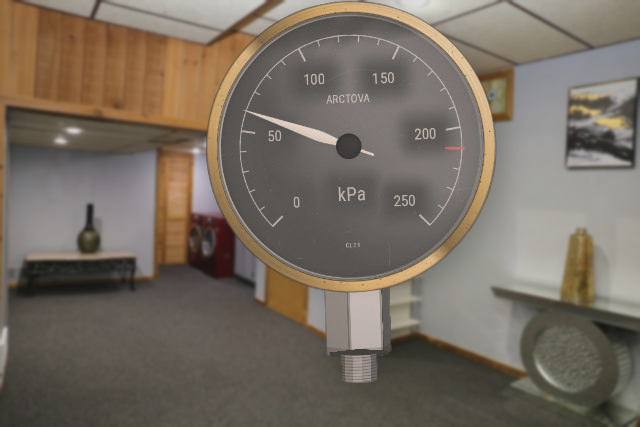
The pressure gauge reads {"value": 60, "unit": "kPa"}
